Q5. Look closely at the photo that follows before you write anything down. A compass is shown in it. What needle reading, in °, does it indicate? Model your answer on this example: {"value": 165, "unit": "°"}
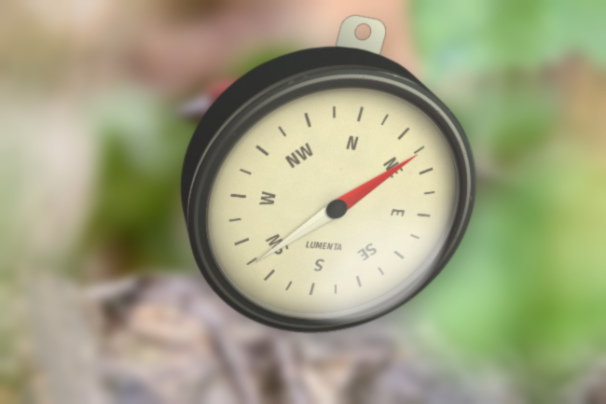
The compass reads {"value": 45, "unit": "°"}
